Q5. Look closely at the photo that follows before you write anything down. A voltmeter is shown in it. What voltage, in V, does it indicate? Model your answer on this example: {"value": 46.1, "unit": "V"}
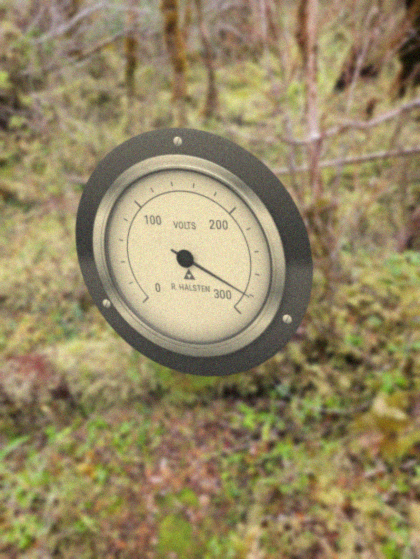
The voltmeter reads {"value": 280, "unit": "V"}
